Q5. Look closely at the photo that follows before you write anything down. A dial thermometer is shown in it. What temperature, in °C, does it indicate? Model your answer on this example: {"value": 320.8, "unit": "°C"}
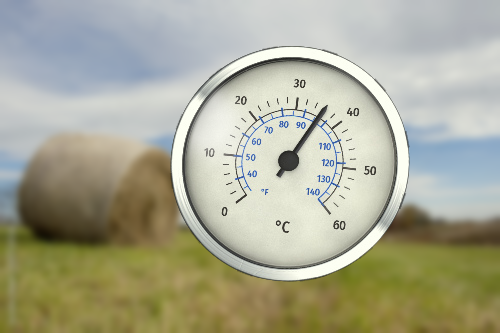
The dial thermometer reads {"value": 36, "unit": "°C"}
